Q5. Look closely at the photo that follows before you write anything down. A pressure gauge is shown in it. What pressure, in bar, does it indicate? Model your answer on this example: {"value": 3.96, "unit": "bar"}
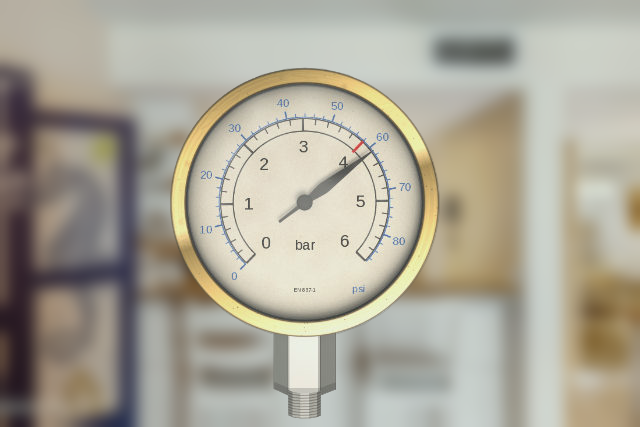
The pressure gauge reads {"value": 4.2, "unit": "bar"}
